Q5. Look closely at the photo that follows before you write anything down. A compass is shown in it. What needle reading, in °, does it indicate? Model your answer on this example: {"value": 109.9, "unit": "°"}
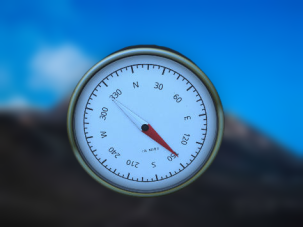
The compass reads {"value": 145, "unit": "°"}
